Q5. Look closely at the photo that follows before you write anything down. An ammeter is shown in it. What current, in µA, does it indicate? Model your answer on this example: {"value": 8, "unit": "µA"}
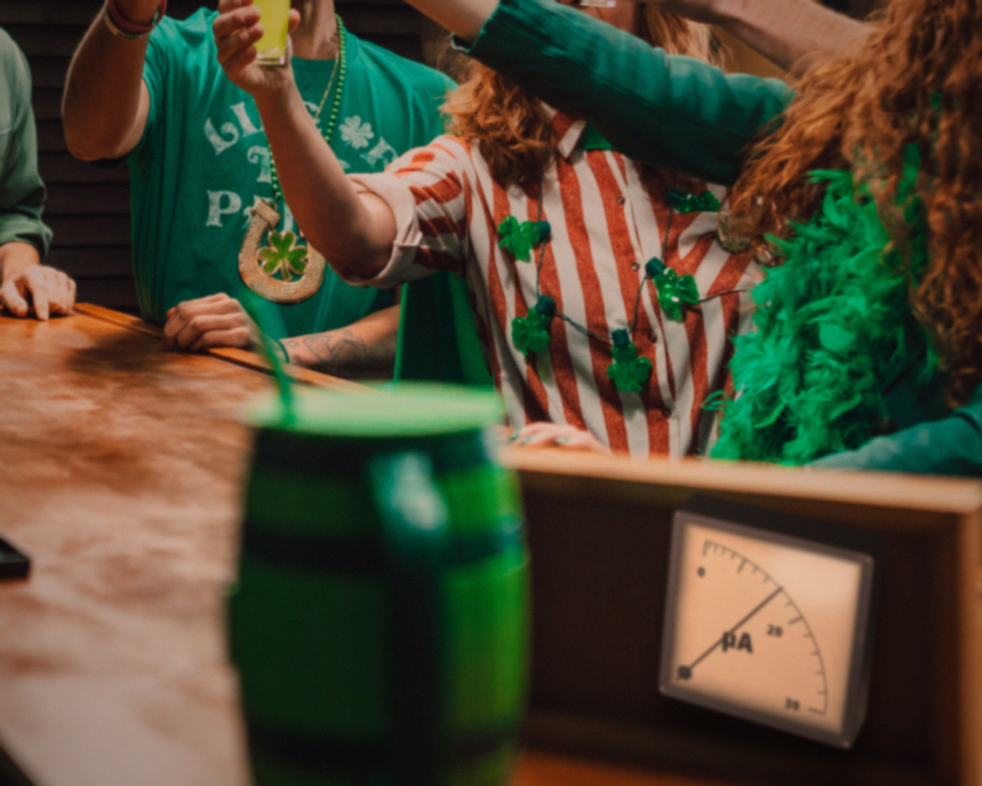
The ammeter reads {"value": 16, "unit": "µA"}
